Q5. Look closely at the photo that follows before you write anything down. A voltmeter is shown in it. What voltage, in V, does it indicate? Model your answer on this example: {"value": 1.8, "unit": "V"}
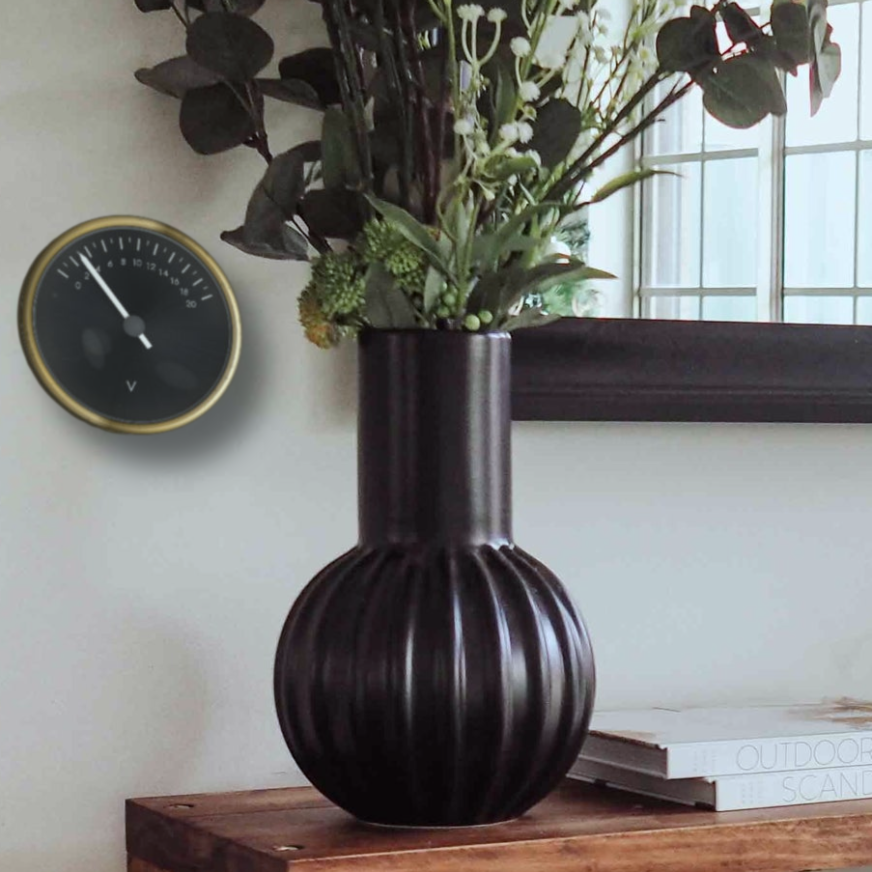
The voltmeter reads {"value": 3, "unit": "V"}
